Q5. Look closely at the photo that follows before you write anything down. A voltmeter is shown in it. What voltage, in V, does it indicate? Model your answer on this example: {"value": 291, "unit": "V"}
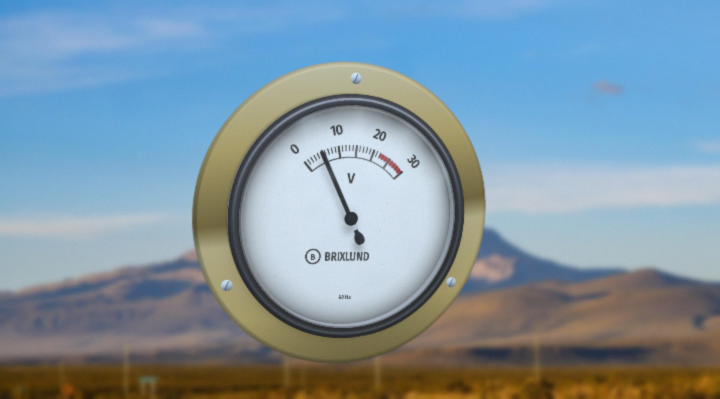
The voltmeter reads {"value": 5, "unit": "V"}
